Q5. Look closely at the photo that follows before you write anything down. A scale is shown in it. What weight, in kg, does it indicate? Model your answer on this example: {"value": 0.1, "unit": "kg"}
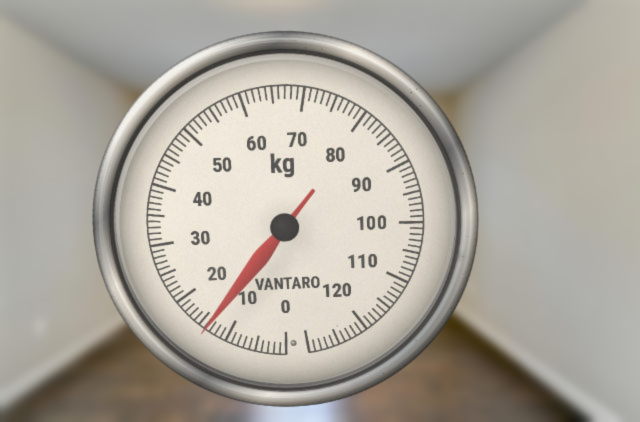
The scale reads {"value": 14, "unit": "kg"}
